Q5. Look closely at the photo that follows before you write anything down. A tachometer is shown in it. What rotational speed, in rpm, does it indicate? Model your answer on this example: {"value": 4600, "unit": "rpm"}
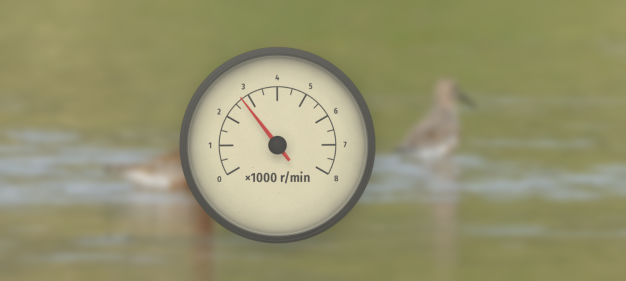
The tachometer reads {"value": 2750, "unit": "rpm"}
